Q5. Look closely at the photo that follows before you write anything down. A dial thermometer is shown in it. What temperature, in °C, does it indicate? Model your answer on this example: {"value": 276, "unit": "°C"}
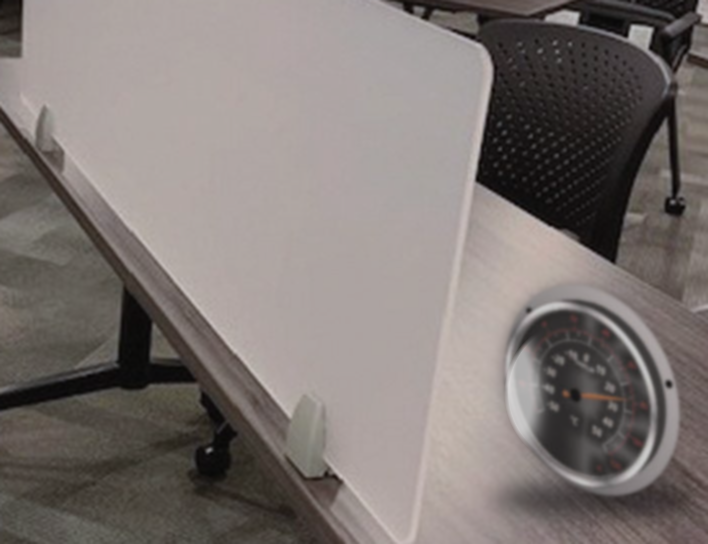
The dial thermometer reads {"value": 25, "unit": "°C"}
